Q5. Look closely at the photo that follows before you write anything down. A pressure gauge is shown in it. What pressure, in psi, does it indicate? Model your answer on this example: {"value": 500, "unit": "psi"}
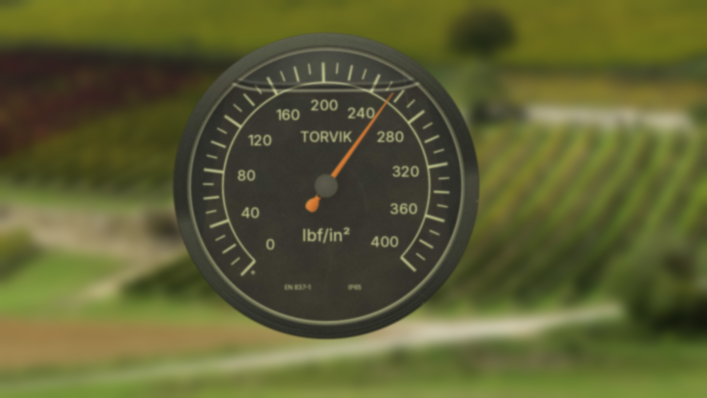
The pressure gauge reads {"value": 255, "unit": "psi"}
